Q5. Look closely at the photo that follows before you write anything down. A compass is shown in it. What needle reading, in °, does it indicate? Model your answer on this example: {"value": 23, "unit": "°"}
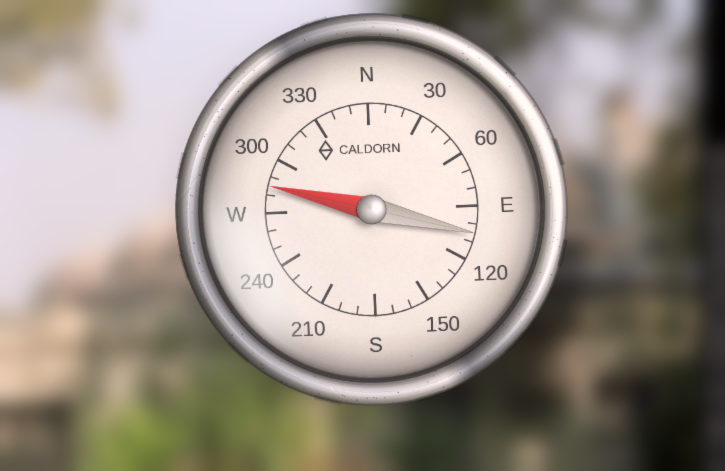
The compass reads {"value": 285, "unit": "°"}
